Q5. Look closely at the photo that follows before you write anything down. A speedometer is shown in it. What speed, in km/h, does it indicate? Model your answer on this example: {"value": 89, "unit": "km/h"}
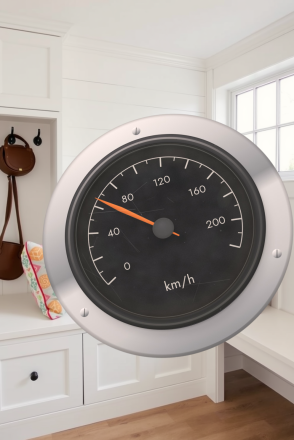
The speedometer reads {"value": 65, "unit": "km/h"}
